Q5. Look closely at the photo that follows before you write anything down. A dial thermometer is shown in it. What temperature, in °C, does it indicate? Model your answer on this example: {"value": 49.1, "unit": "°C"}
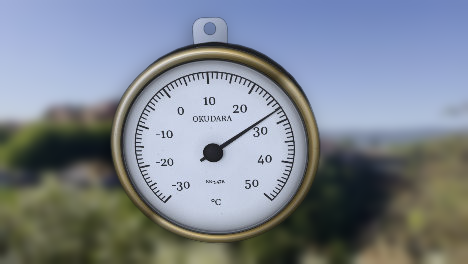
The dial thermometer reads {"value": 27, "unit": "°C"}
